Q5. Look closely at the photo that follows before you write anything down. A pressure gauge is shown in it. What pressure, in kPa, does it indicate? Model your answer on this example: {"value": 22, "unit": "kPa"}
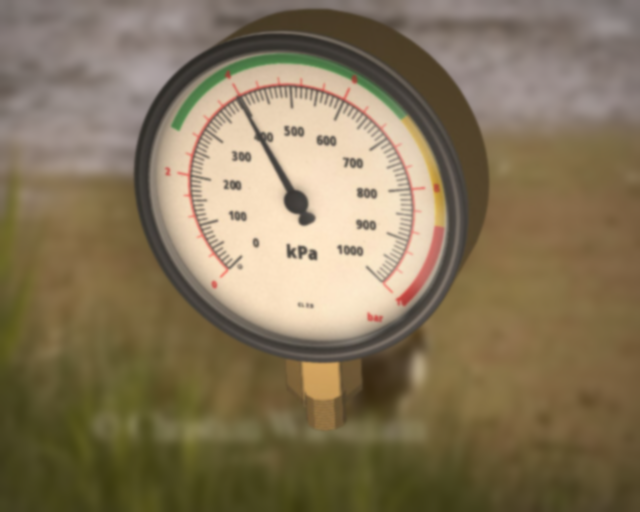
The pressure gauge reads {"value": 400, "unit": "kPa"}
